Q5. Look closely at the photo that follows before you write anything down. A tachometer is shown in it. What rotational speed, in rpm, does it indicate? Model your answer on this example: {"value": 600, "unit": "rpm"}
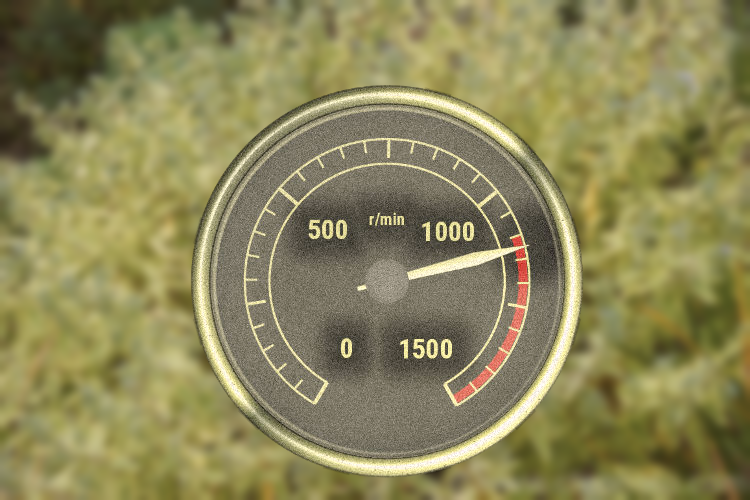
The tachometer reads {"value": 1125, "unit": "rpm"}
